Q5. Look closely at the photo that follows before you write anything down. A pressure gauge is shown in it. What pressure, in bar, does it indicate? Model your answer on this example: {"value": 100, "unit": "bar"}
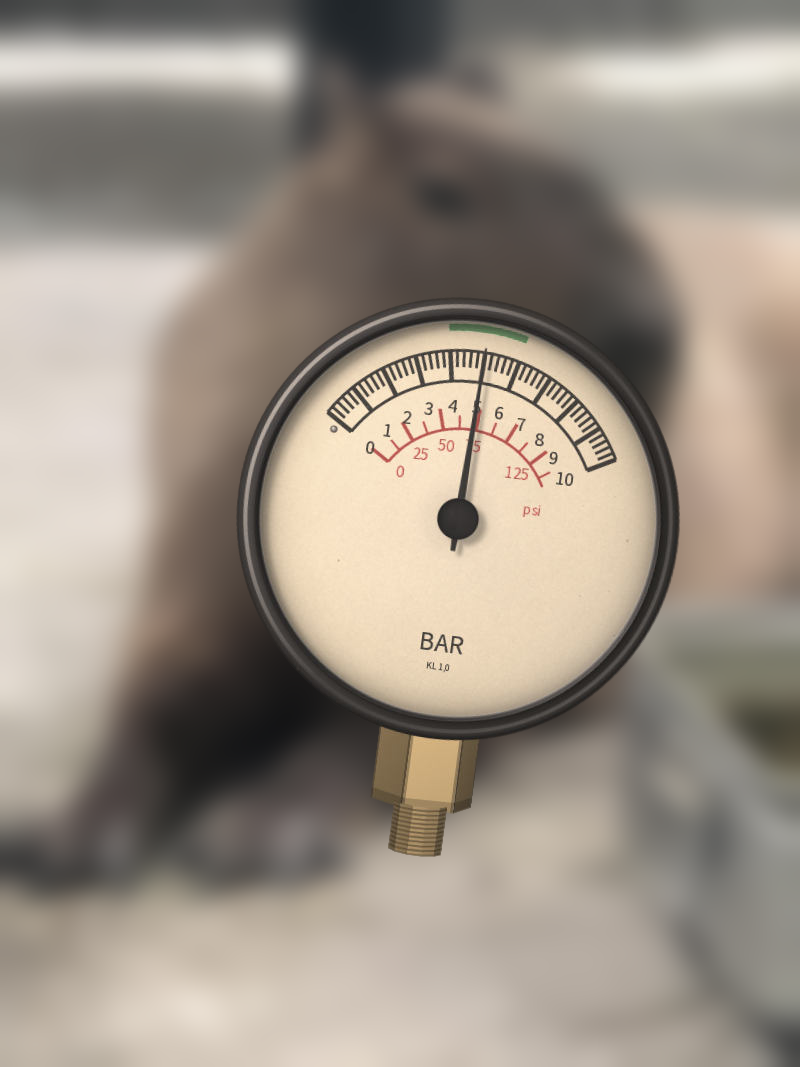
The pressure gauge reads {"value": 5, "unit": "bar"}
